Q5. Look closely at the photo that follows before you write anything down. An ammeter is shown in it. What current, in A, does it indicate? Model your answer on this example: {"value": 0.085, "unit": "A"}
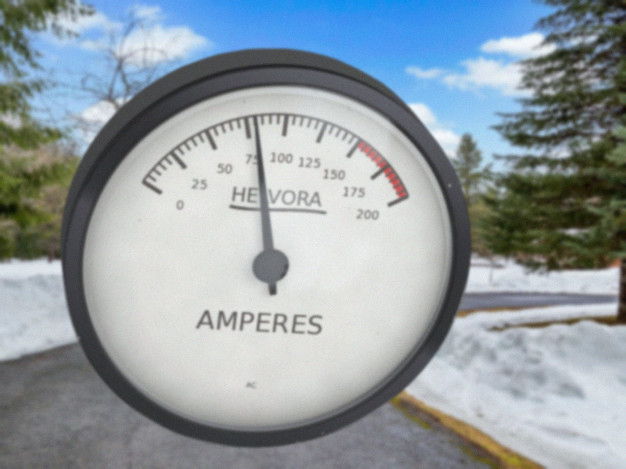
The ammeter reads {"value": 80, "unit": "A"}
